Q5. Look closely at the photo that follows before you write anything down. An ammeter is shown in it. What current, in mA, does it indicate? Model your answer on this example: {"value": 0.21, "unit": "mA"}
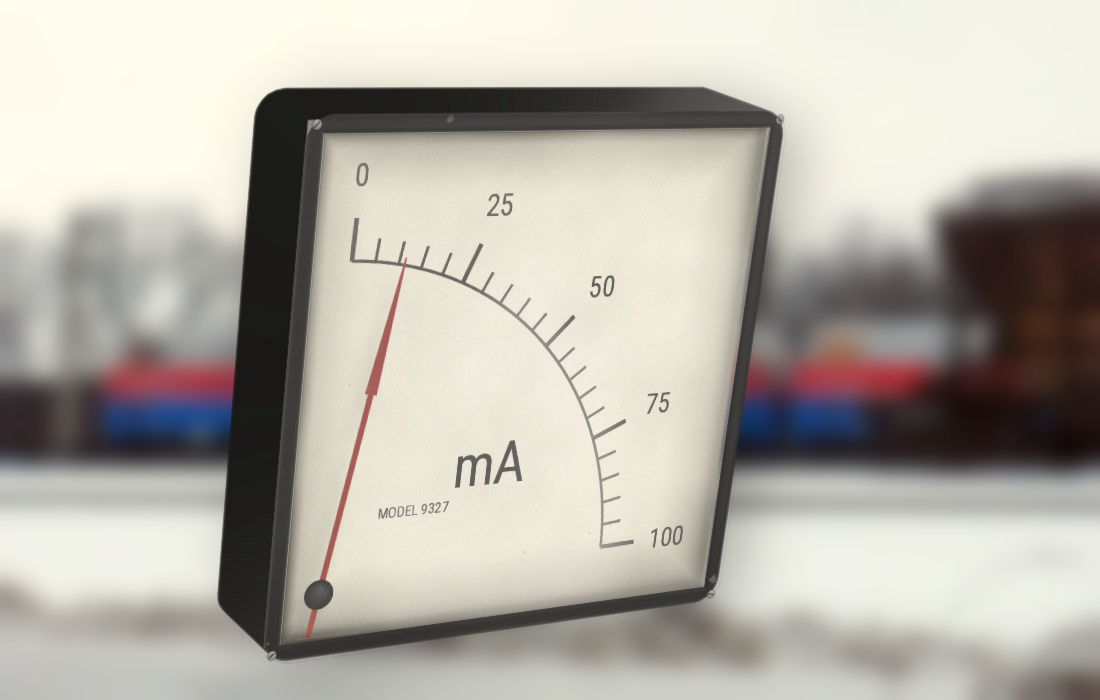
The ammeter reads {"value": 10, "unit": "mA"}
